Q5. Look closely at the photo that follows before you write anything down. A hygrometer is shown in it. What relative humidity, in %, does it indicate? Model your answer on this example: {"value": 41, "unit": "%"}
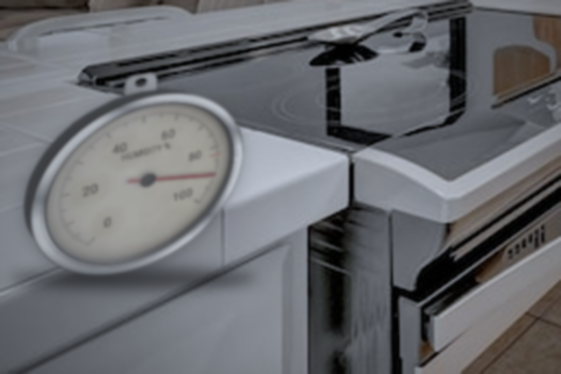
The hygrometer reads {"value": 90, "unit": "%"}
